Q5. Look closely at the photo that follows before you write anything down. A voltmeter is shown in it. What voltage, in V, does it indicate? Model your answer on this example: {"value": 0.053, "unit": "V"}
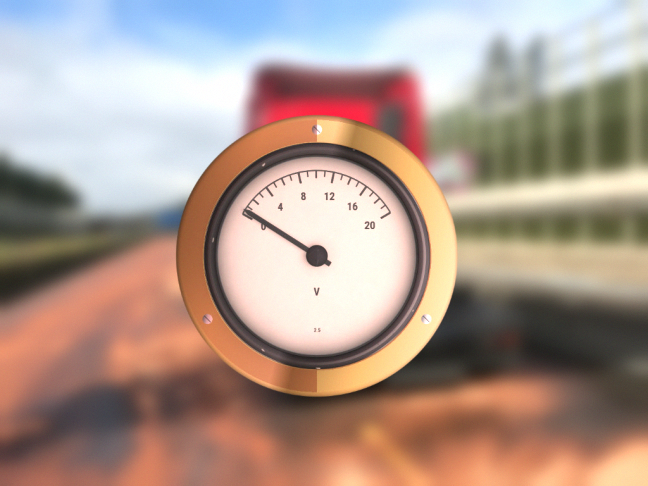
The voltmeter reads {"value": 0.5, "unit": "V"}
